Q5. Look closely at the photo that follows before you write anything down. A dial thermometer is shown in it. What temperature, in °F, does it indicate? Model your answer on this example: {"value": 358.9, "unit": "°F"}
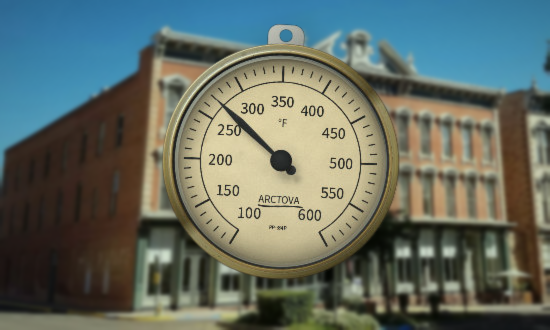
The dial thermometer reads {"value": 270, "unit": "°F"}
